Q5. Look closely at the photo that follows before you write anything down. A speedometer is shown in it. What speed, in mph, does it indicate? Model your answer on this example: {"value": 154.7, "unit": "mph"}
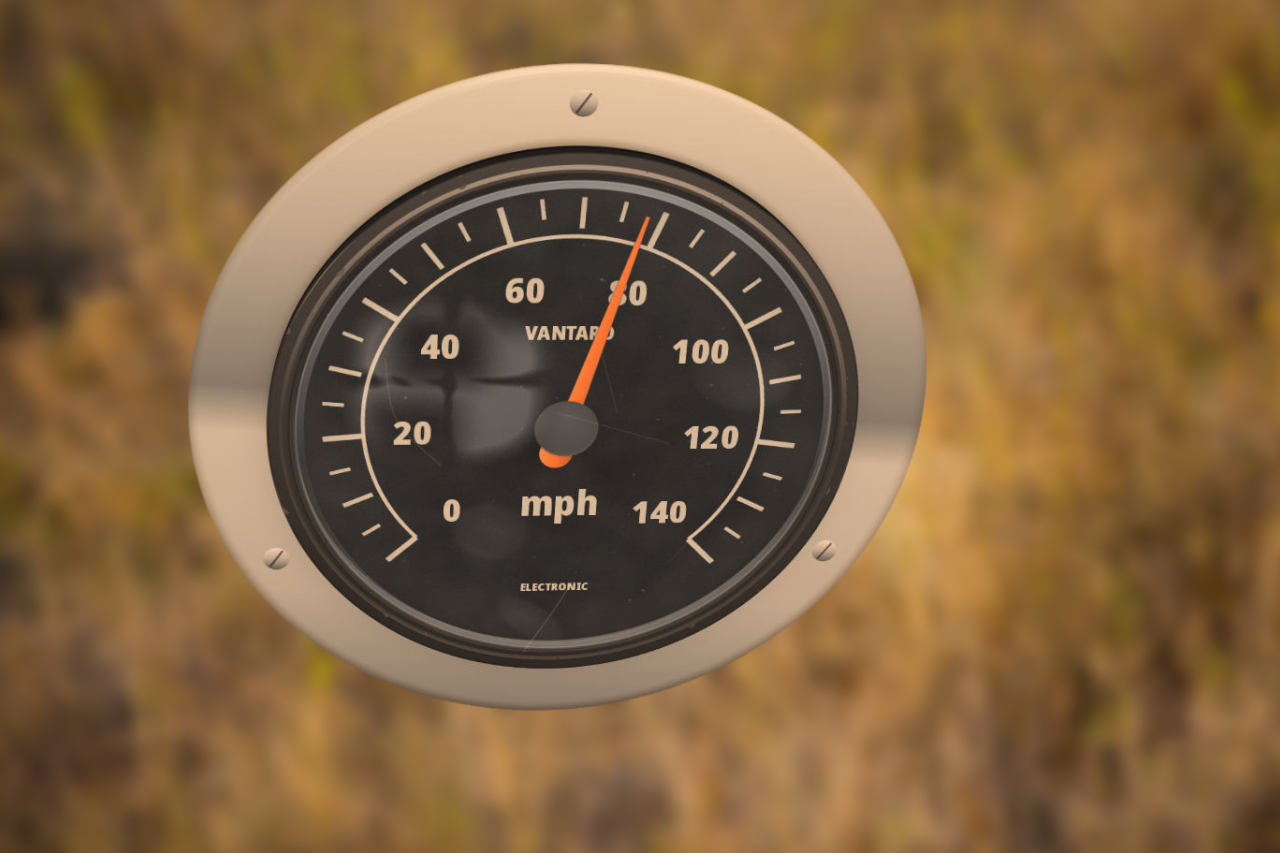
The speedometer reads {"value": 77.5, "unit": "mph"}
